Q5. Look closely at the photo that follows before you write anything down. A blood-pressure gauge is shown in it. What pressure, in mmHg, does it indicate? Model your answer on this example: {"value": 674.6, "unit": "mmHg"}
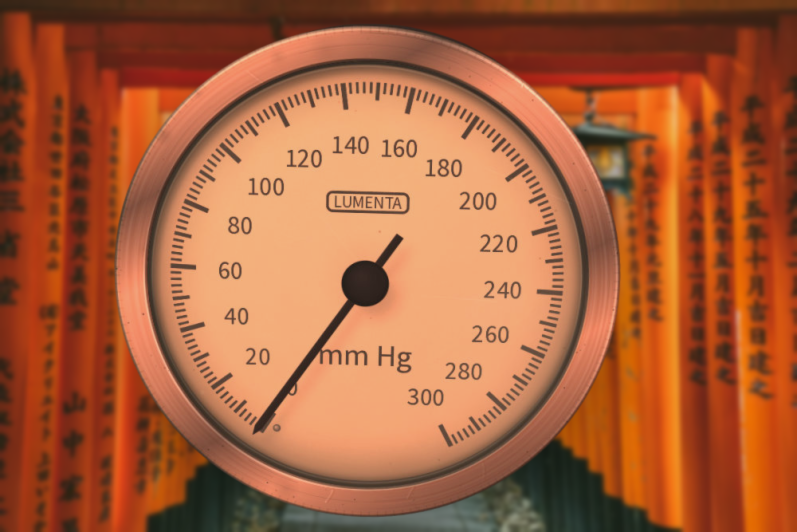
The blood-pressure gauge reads {"value": 2, "unit": "mmHg"}
